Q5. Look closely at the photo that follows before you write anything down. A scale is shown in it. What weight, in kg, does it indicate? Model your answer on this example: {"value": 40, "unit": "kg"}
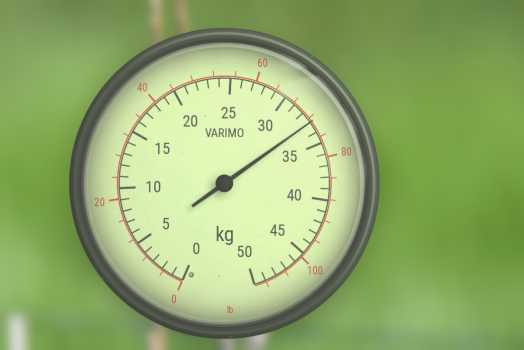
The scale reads {"value": 33, "unit": "kg"}
